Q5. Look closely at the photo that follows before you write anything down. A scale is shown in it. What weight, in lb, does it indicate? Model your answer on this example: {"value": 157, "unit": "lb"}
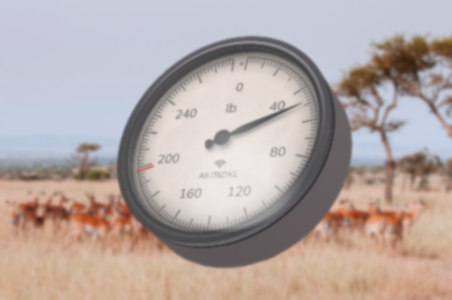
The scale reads {"value": 50, "unit": "lb"}
